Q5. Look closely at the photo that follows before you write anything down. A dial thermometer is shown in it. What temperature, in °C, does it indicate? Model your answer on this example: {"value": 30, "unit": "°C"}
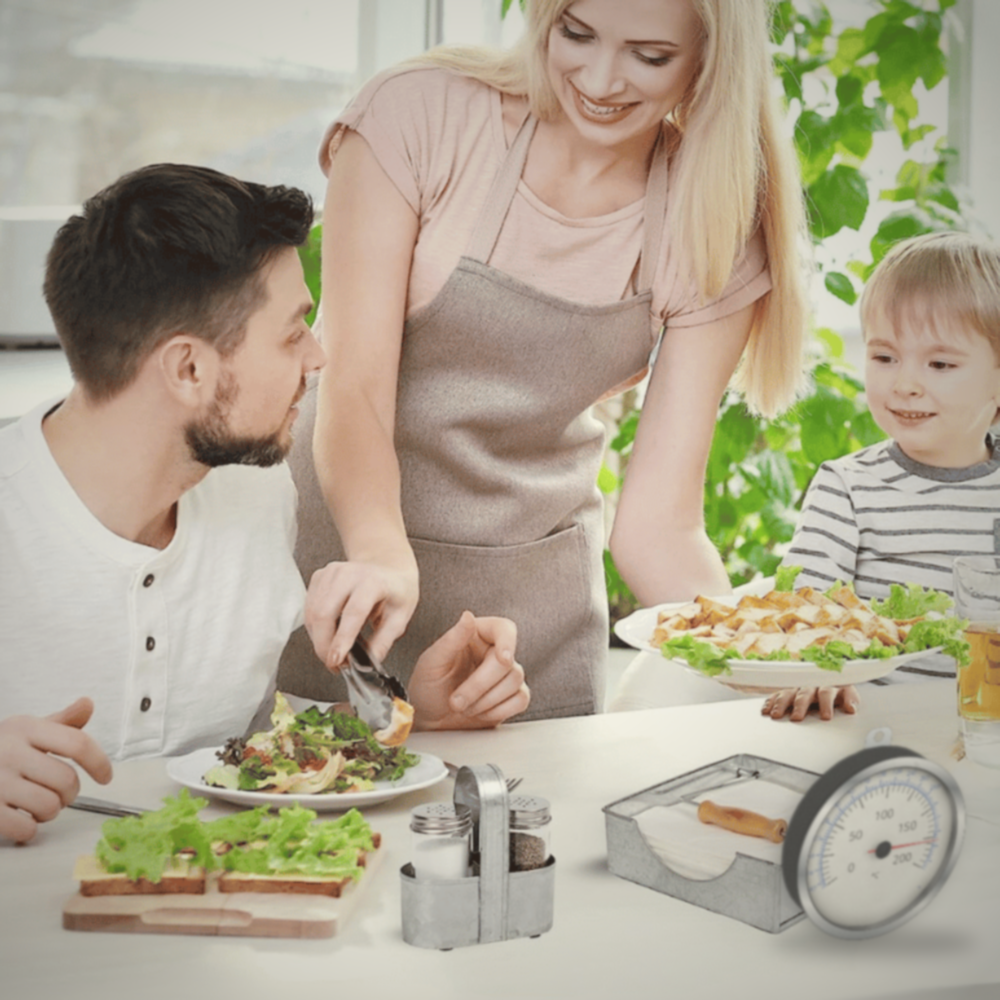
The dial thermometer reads {"value": 175, "unit": "°C"}
